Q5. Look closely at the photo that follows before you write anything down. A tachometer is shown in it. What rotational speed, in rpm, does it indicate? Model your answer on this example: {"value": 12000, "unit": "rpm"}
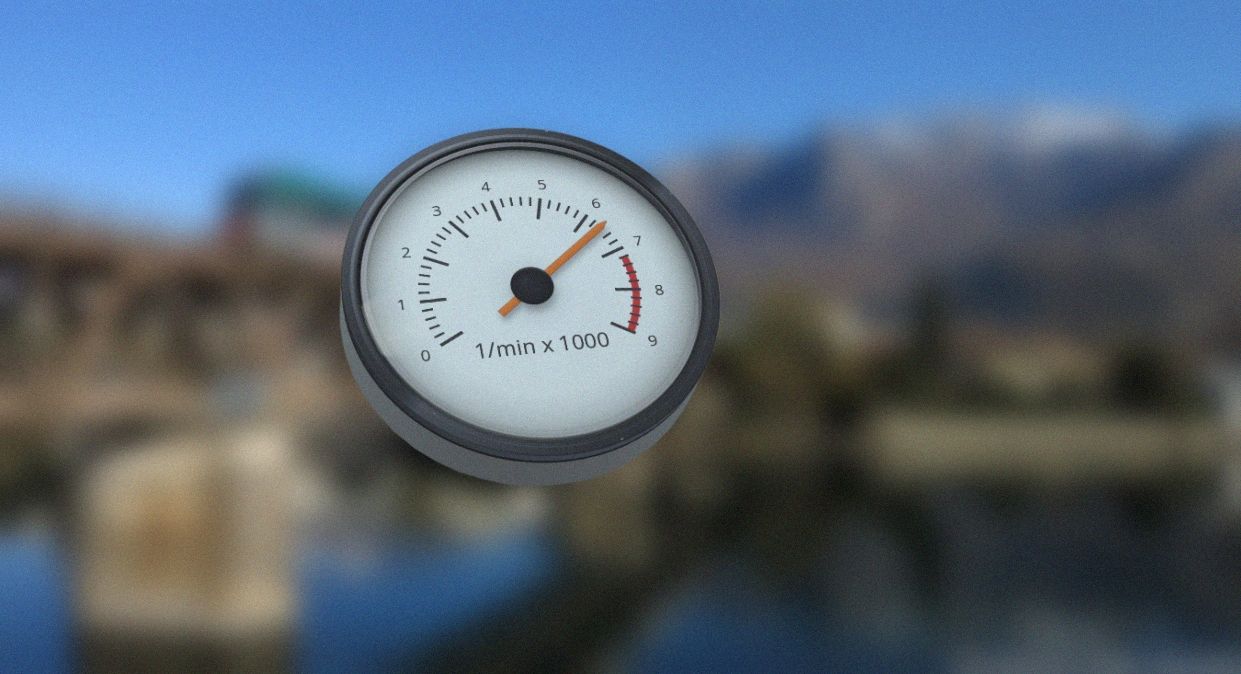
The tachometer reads {"value": 6400, "unit": "rpm"}
